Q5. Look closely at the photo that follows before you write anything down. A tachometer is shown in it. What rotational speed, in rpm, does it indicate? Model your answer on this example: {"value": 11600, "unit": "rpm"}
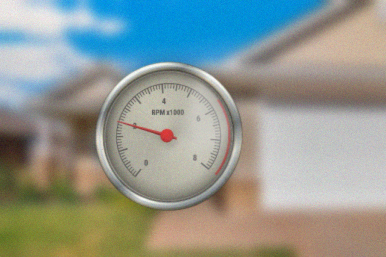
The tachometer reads {"value": 2000, "unit": "rpm"}
